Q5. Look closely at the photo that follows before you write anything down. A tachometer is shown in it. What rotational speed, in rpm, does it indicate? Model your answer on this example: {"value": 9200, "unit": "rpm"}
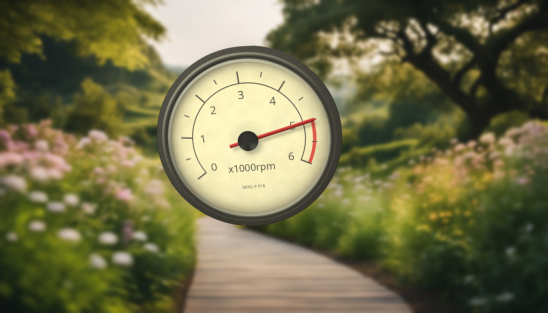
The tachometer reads {"value": 5000, "unit": "rpm"}
